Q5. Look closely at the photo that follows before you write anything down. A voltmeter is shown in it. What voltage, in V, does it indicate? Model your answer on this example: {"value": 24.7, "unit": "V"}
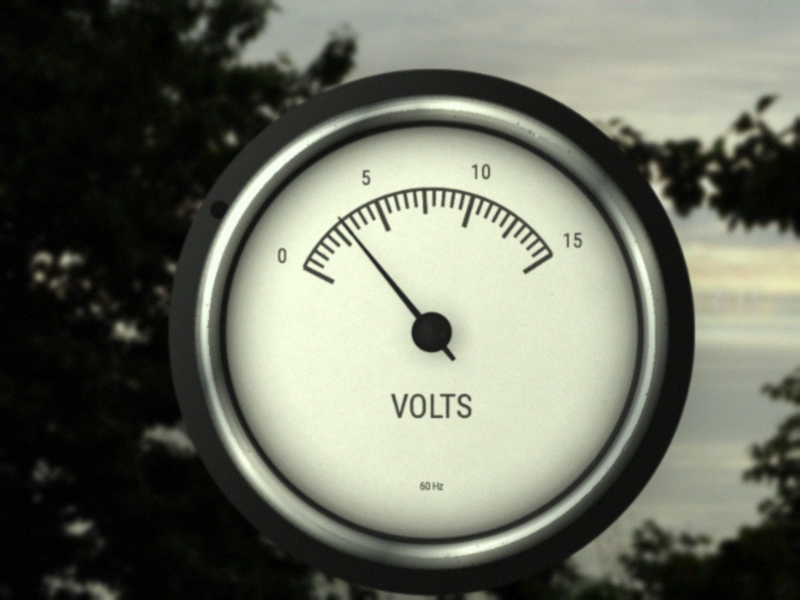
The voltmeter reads {"value": 3, "unit": "V"}
